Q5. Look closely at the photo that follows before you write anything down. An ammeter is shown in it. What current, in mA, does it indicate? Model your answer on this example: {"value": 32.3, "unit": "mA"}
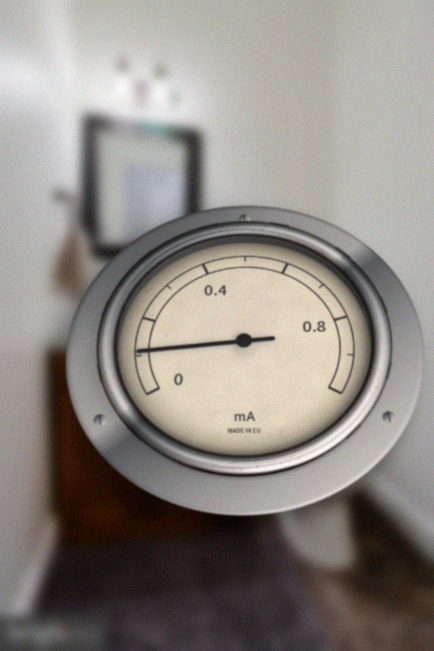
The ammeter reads {"value": 0.1, "unit": "mA"}
